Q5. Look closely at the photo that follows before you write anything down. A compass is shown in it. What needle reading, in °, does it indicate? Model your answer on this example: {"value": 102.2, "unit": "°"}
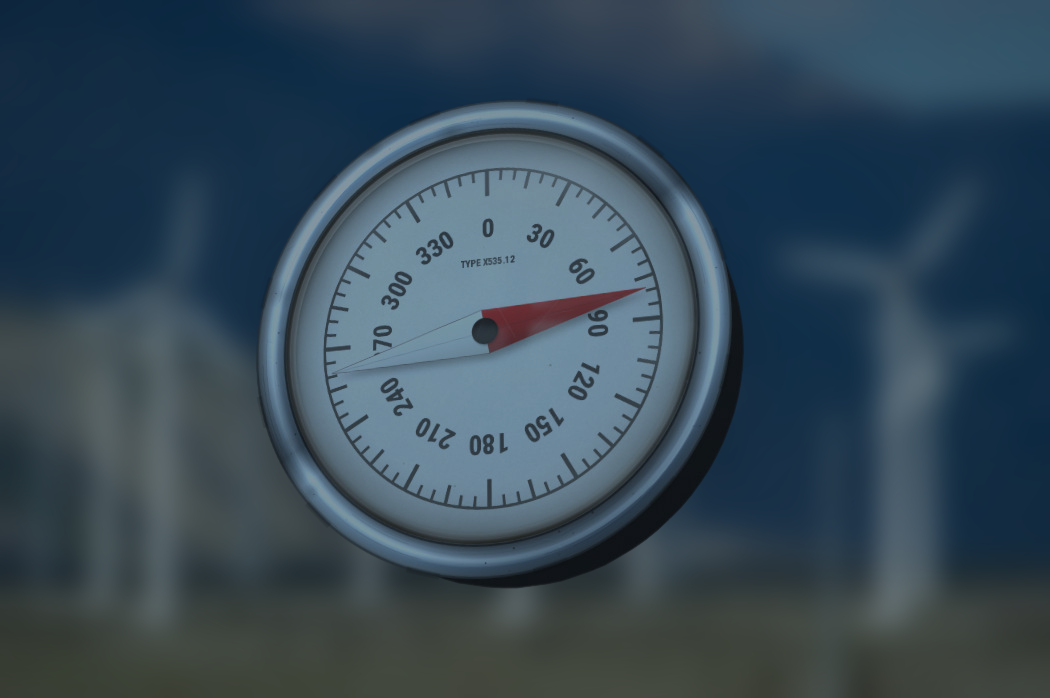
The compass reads {"value": 80, "unit": "°"}
